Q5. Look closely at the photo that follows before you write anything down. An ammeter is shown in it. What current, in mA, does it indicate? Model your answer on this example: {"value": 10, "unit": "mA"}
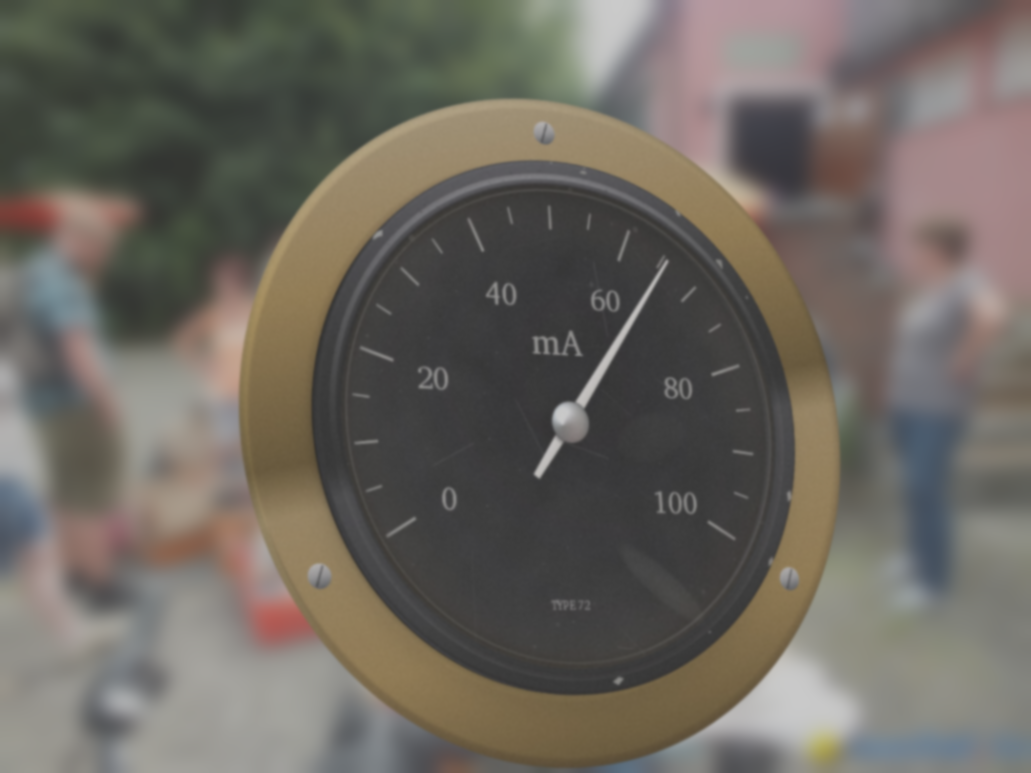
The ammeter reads {"value": 65, "unit": "mA"}
